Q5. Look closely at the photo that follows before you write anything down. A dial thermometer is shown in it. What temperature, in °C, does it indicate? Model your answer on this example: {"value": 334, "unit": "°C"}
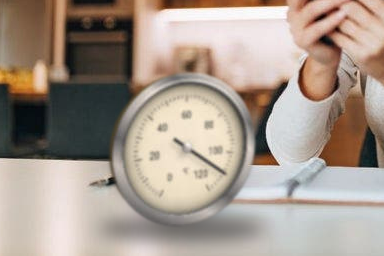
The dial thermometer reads {"value": 110, "unit": "°C"}
